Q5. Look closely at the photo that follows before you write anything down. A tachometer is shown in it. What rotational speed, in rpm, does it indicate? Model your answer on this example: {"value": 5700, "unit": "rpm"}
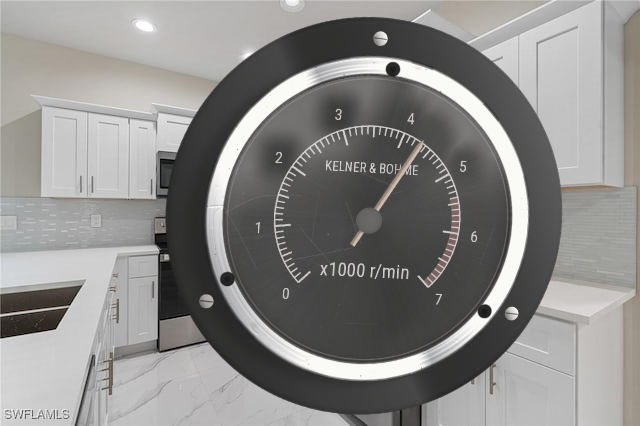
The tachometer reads {"value": 4300, "unit": "rpm"}
